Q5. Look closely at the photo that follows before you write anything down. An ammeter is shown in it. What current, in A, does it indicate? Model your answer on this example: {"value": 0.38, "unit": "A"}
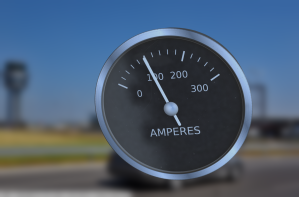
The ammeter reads {"value": 100, "unit": "A"}
